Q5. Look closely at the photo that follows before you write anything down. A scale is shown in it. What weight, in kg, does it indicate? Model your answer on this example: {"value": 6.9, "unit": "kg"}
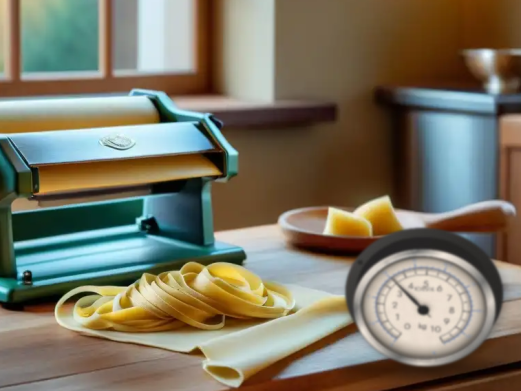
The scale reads {"value": 3.5, "unit": "kg"}
